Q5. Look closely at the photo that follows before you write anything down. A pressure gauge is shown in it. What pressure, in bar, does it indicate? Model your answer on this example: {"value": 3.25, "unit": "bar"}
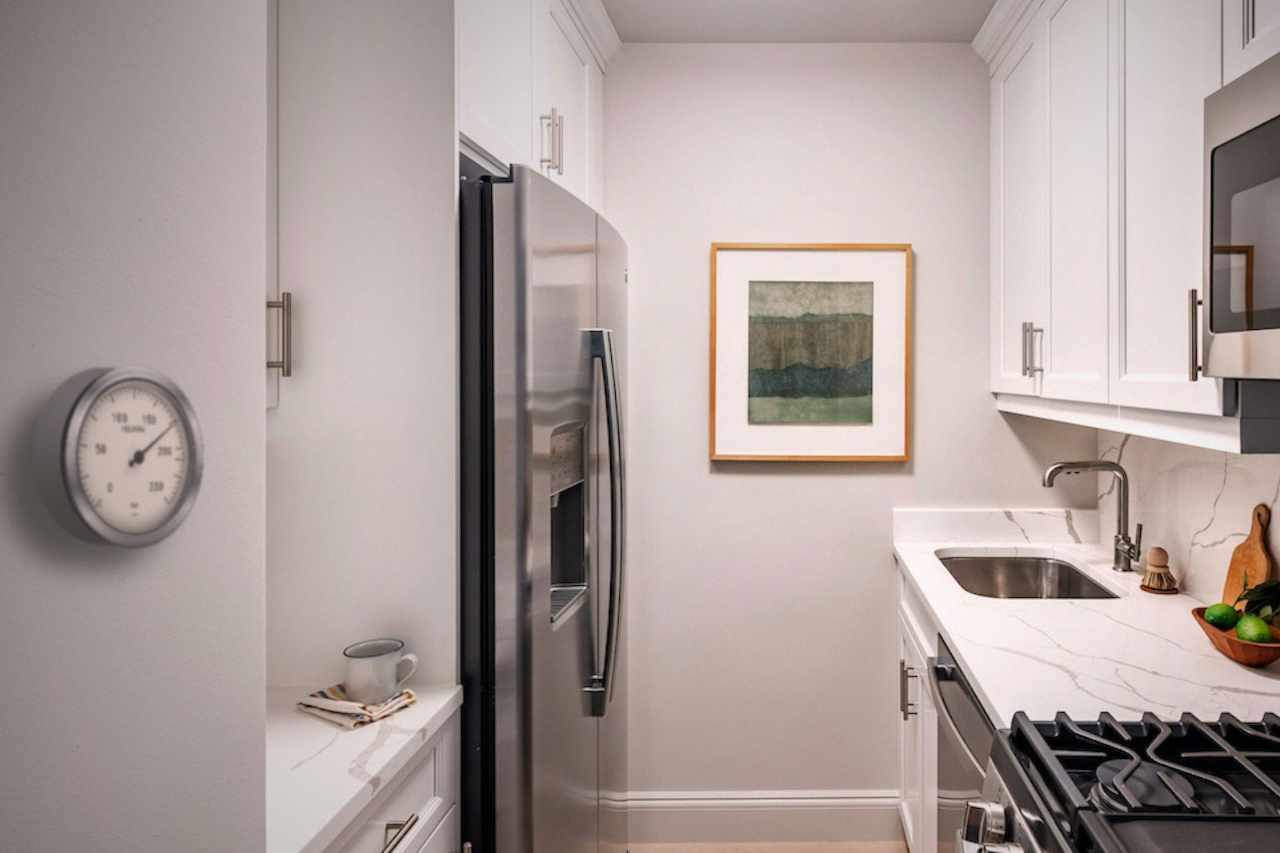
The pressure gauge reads {"value": 175, "unit": "bar"}
